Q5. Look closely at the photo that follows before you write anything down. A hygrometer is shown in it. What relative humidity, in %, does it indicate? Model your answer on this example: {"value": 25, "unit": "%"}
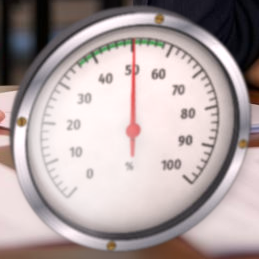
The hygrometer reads {"value": 50, "unit": "%"}
